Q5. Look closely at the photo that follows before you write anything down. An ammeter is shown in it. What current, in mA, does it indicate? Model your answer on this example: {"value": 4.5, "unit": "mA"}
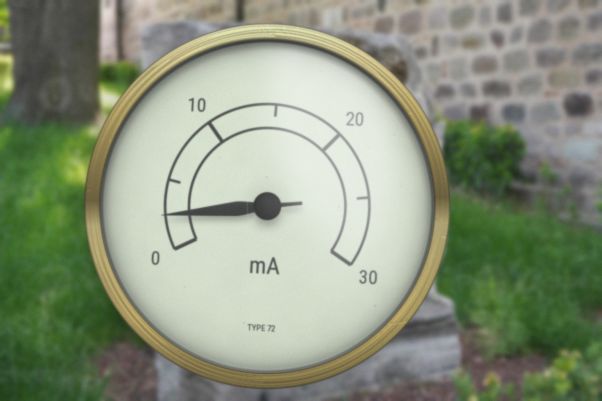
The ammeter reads {"value": 2.5, "unit": "mA"}
